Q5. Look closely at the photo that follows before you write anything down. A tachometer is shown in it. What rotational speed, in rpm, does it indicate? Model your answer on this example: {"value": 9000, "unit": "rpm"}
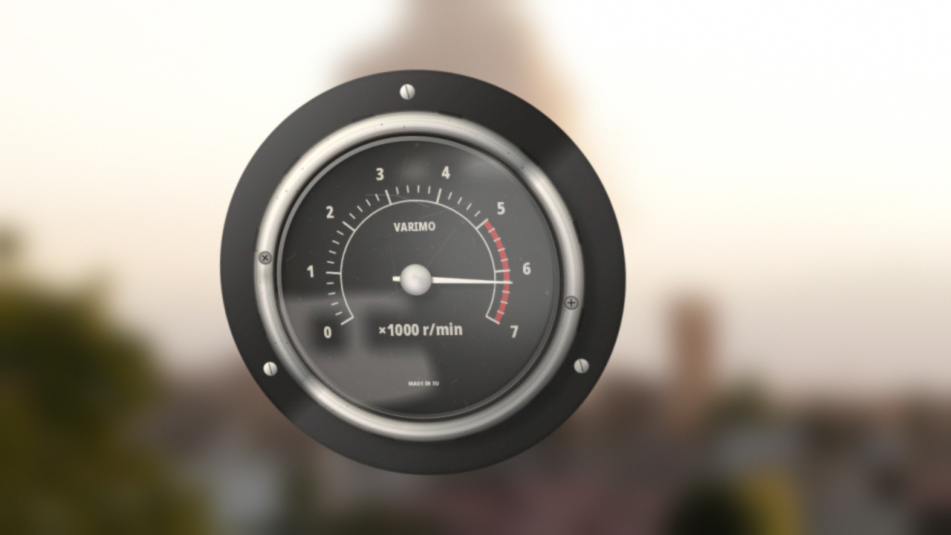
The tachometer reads {"value": 6200, "unit": "rpm"}
